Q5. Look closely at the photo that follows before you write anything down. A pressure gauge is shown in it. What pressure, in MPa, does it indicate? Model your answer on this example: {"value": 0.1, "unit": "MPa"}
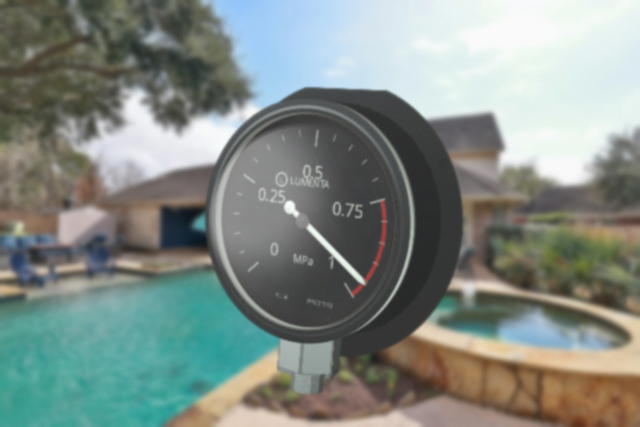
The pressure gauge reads {"value": 0.95, "unit": "MPa"}
